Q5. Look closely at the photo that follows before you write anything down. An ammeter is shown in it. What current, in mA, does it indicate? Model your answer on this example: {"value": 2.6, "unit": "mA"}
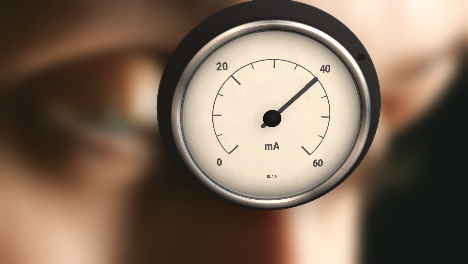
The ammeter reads {"value": 40, "unit": "mA"}
